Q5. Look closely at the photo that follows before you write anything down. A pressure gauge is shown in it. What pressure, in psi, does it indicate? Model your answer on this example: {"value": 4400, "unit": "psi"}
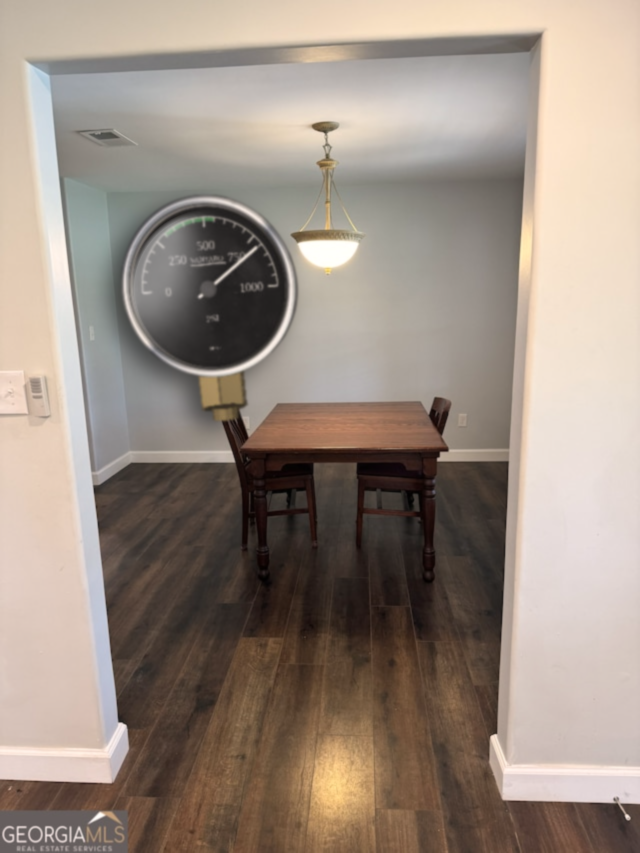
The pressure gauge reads {"value": 800, "unit": "psi"}
